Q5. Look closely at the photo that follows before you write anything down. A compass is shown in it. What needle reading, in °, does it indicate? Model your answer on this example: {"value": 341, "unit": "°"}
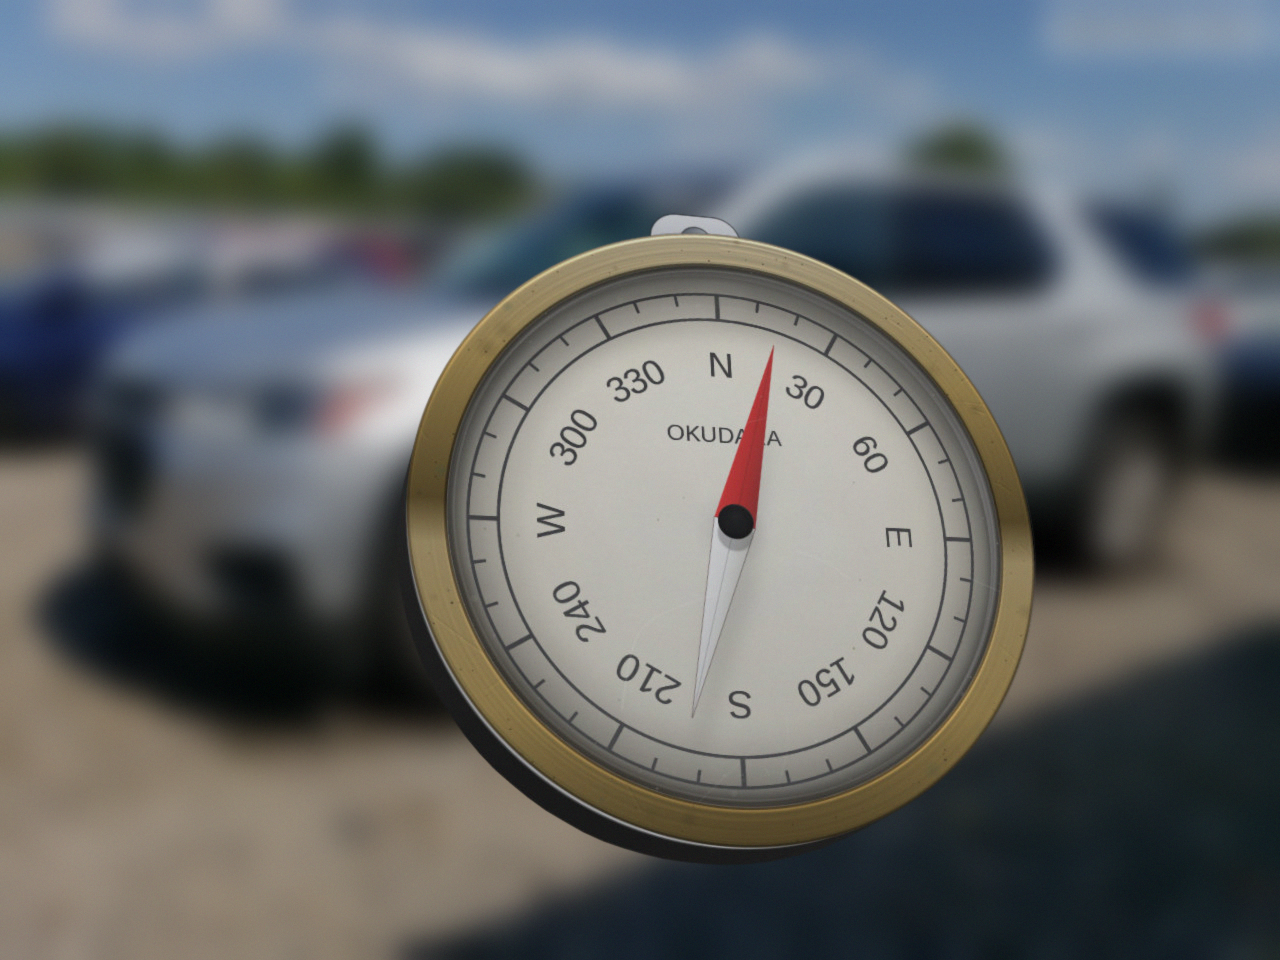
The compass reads {"value": 15, "unit": "°"}
